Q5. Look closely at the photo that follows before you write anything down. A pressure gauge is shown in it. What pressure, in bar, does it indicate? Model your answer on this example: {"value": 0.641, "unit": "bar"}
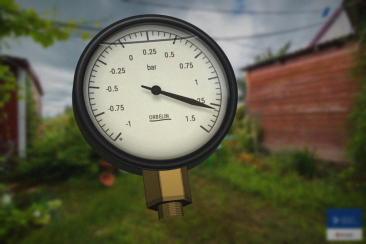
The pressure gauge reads {"value": 1.3, "unit": "bar"}
